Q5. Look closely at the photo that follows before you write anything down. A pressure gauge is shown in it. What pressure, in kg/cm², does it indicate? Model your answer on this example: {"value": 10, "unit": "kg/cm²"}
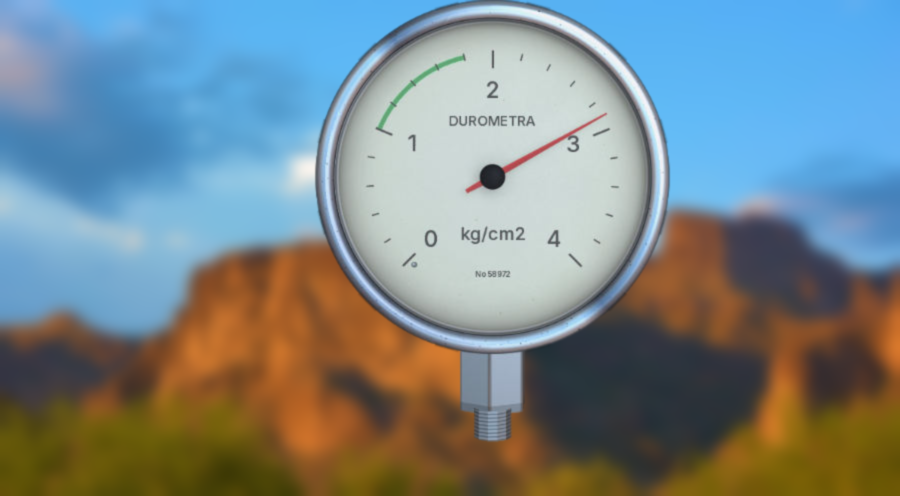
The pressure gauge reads {"value": 2.9, "unit": "kg/cm²"}
